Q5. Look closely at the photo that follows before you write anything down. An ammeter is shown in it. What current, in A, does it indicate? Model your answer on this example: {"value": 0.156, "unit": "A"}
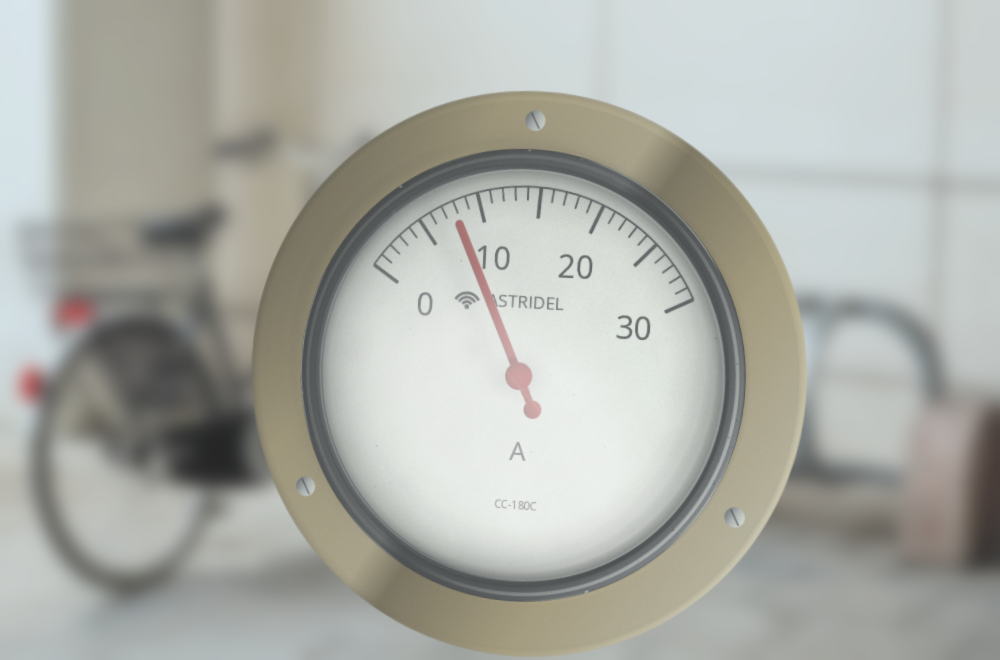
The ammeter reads {"value": 8, "unit": "A"}
